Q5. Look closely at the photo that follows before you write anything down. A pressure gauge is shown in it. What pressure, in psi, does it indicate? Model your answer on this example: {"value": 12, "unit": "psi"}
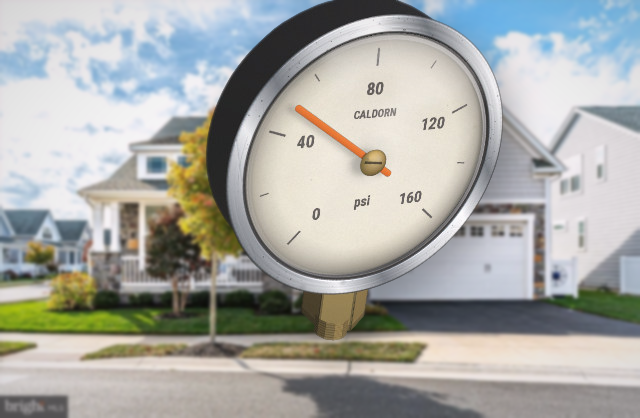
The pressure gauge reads {"value": 50, "unit": "psi"}
